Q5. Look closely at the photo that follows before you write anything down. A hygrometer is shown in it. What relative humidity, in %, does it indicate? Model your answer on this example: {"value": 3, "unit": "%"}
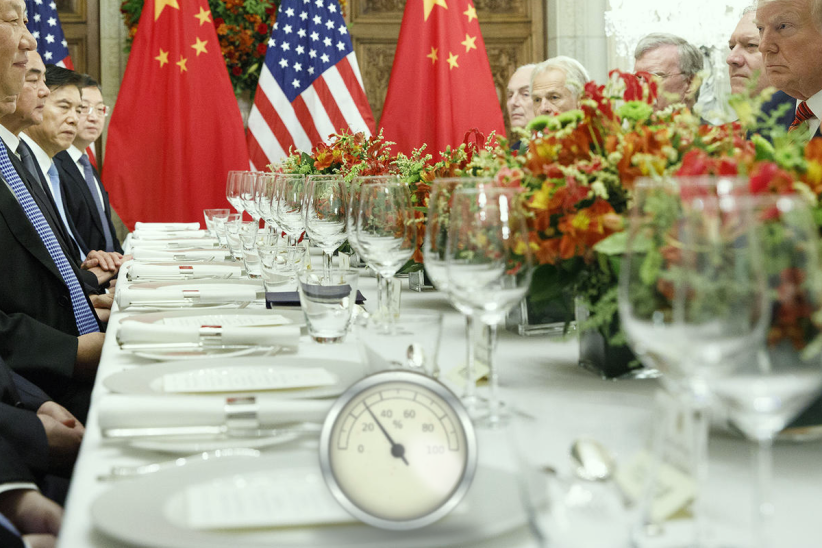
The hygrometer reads {"value": 30, "unit": "%"}
